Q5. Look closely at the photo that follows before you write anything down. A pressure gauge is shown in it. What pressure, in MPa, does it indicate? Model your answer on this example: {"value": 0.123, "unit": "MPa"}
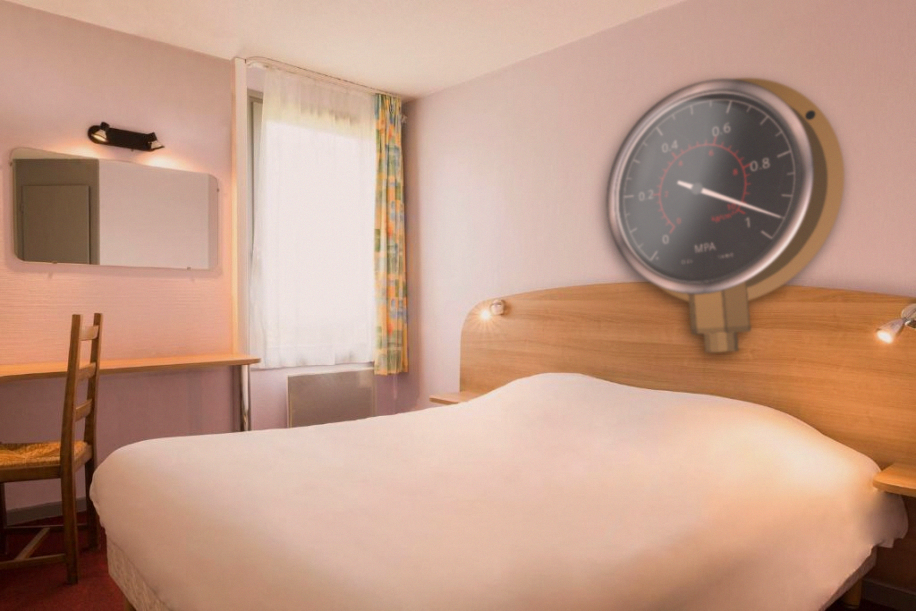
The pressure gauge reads {"value": 0.95, "unit": "MPa"}
